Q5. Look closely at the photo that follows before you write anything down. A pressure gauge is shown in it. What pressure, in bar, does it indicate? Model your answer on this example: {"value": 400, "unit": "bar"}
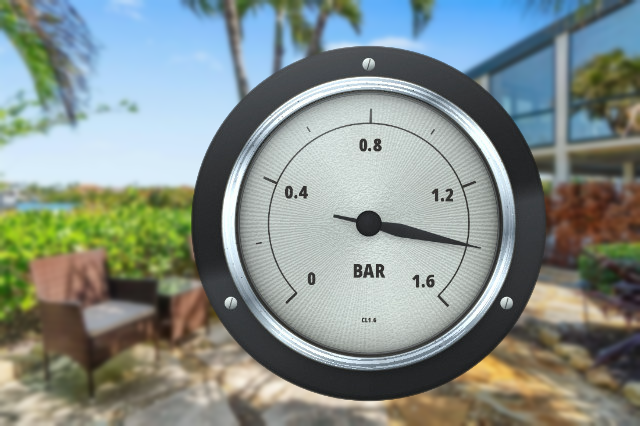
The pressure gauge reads {"value": 1.4, "unit": "bar"}
